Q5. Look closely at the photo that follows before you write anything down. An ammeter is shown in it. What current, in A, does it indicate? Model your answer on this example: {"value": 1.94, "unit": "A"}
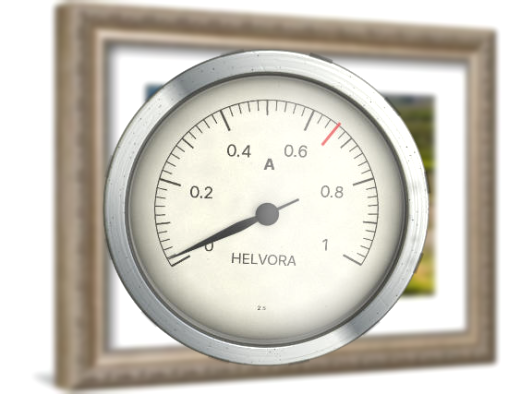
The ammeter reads {"value": 0.02, "unit": "A"}
